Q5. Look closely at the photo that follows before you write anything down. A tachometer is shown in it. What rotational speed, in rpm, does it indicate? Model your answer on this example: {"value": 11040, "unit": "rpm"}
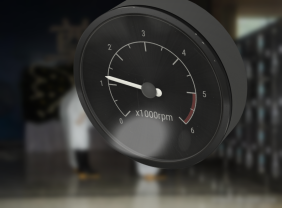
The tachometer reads {"value": 1250, "unit": "rpm"}
